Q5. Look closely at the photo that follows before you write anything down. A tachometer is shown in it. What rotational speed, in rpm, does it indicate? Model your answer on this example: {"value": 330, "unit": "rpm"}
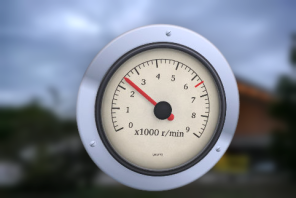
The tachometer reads {"value": 2400, "unit": "rpm"}
